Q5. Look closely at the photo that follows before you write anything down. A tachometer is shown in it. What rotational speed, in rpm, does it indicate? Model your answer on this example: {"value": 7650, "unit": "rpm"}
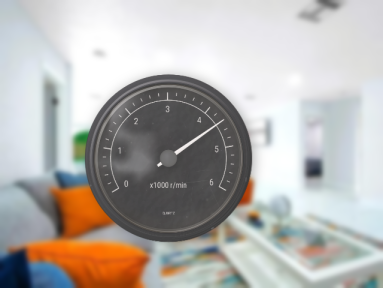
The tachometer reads {"value": 4400, "unit": "rpm"}
